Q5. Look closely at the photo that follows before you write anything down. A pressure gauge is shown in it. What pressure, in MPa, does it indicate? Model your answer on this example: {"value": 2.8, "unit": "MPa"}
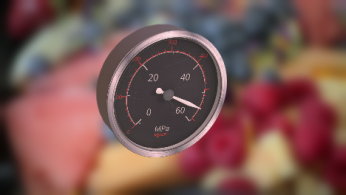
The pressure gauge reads {"value": 55, "unit": "MPa"}
